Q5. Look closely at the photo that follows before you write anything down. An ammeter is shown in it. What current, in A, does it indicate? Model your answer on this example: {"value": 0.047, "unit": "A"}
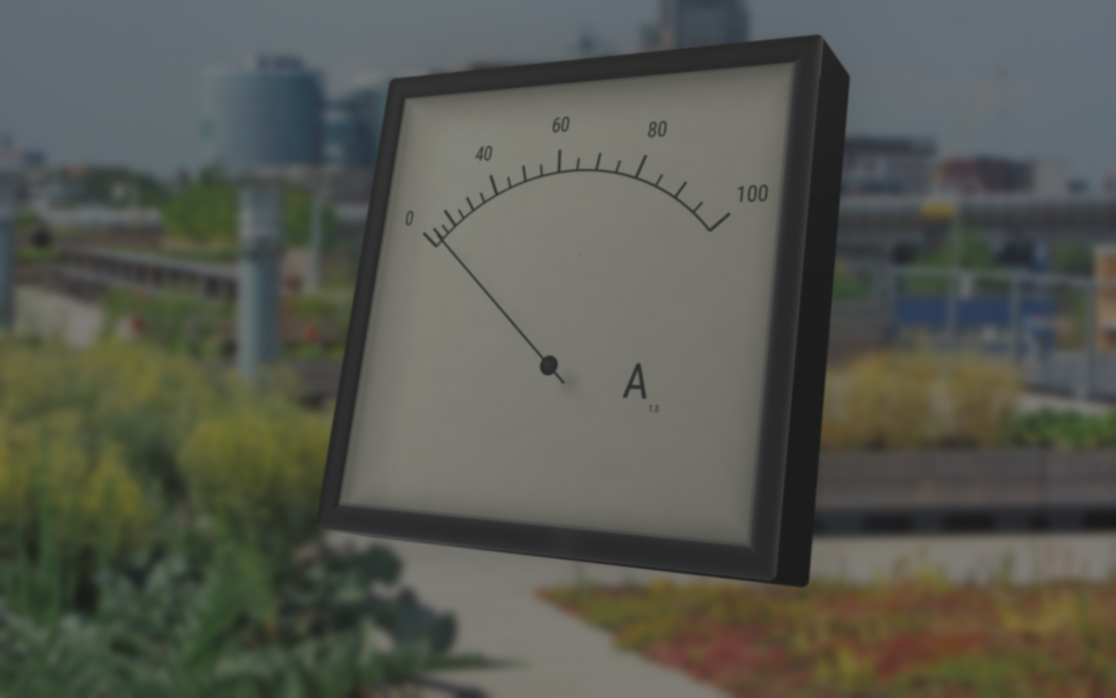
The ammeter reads {"value": 10, "unit": "A"}
